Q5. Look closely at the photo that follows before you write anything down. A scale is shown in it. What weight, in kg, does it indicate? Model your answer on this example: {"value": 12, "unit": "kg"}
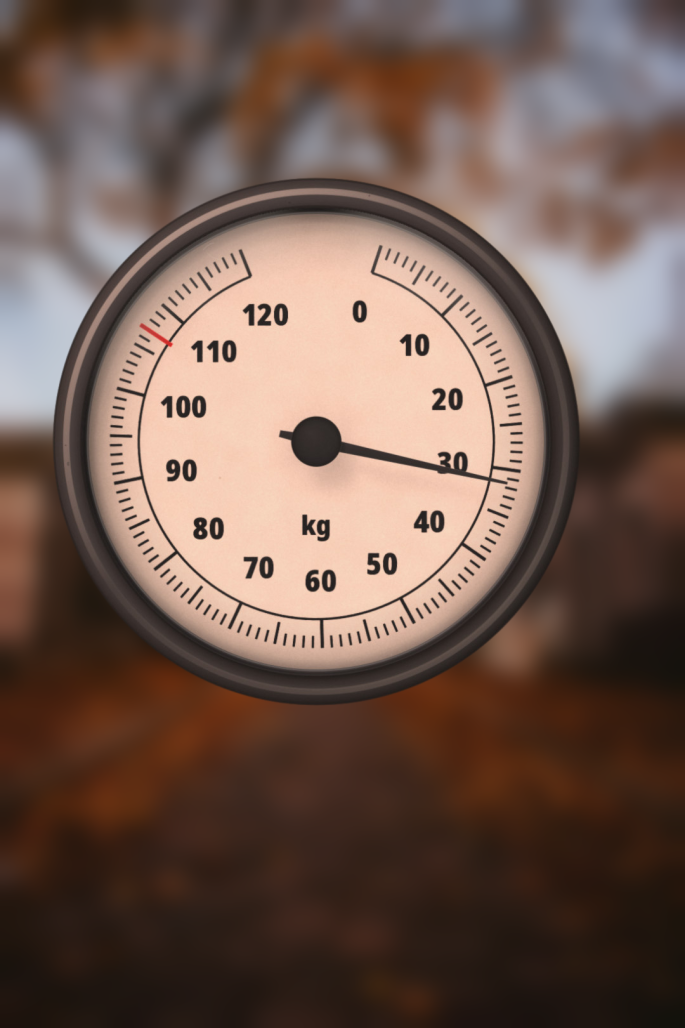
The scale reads {"value": 31.5, "unit": "kg"}
